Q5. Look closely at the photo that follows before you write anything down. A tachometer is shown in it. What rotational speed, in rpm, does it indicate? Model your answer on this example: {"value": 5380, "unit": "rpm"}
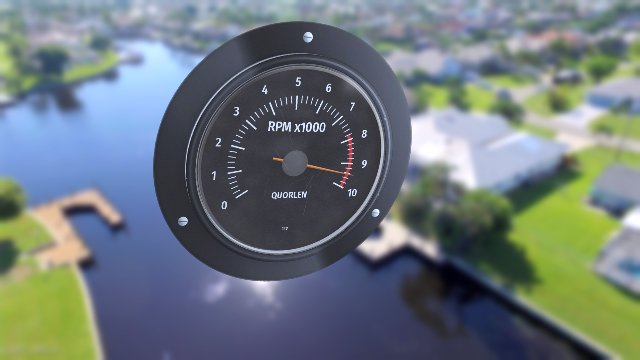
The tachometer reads {"value": 9400, "unit": "rpm"}
